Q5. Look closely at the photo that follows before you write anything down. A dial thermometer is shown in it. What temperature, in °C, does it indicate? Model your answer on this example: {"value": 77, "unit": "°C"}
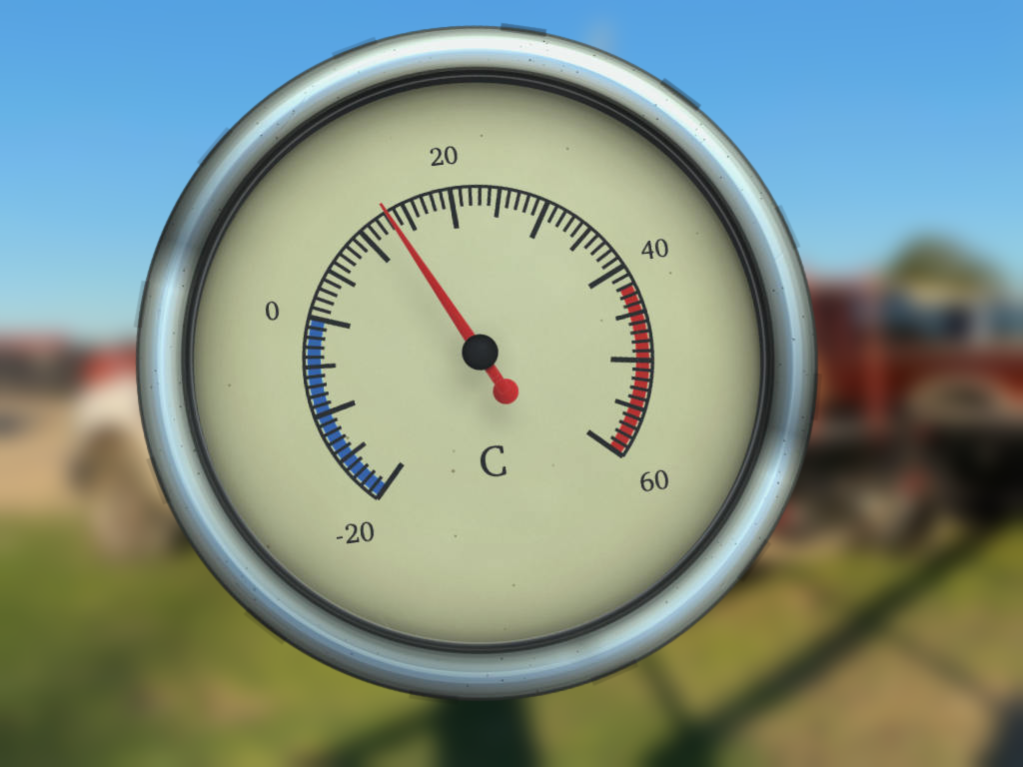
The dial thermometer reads {"value": 13, "unit": "°C"}
